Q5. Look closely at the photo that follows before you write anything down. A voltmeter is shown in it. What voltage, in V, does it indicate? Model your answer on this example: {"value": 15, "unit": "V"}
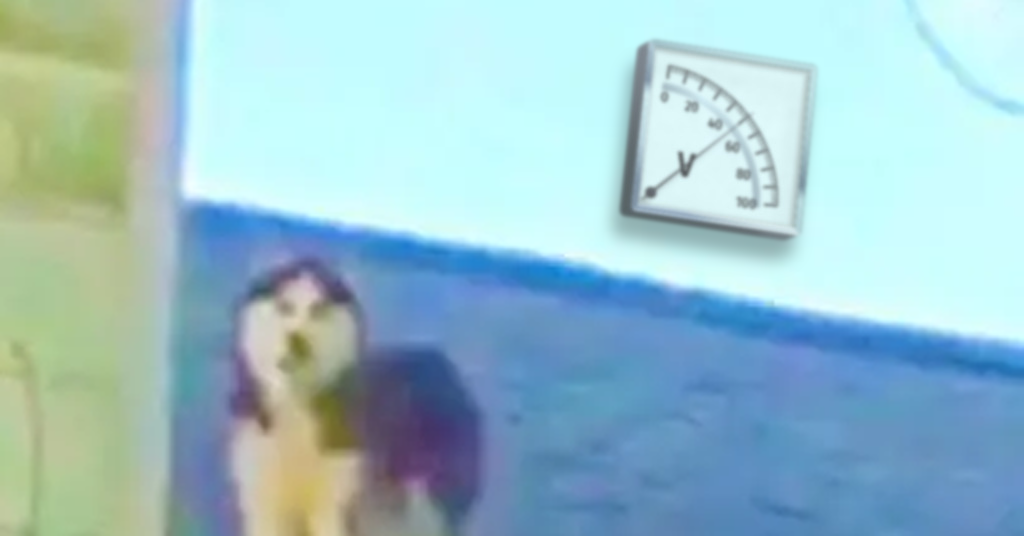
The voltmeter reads {"value": 50, "unit": "V"}
